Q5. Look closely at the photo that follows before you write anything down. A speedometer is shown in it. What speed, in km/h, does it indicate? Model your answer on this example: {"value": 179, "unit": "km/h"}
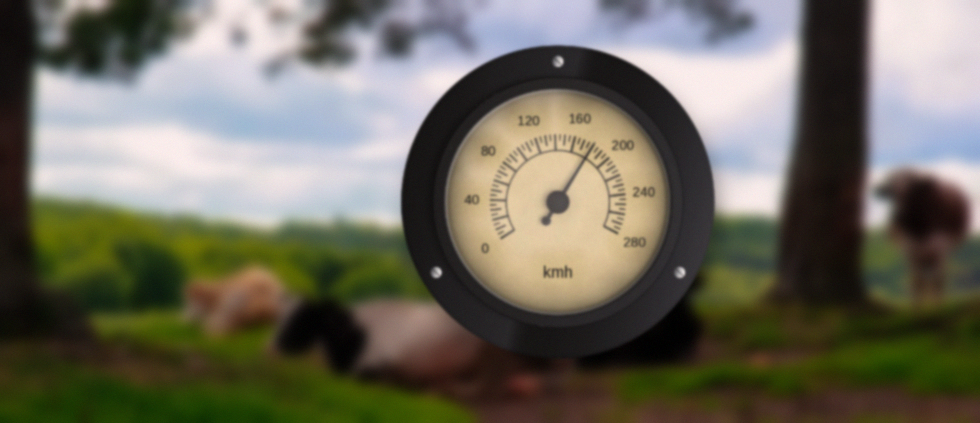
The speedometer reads {"value": 180, "unit": "km/h"}
